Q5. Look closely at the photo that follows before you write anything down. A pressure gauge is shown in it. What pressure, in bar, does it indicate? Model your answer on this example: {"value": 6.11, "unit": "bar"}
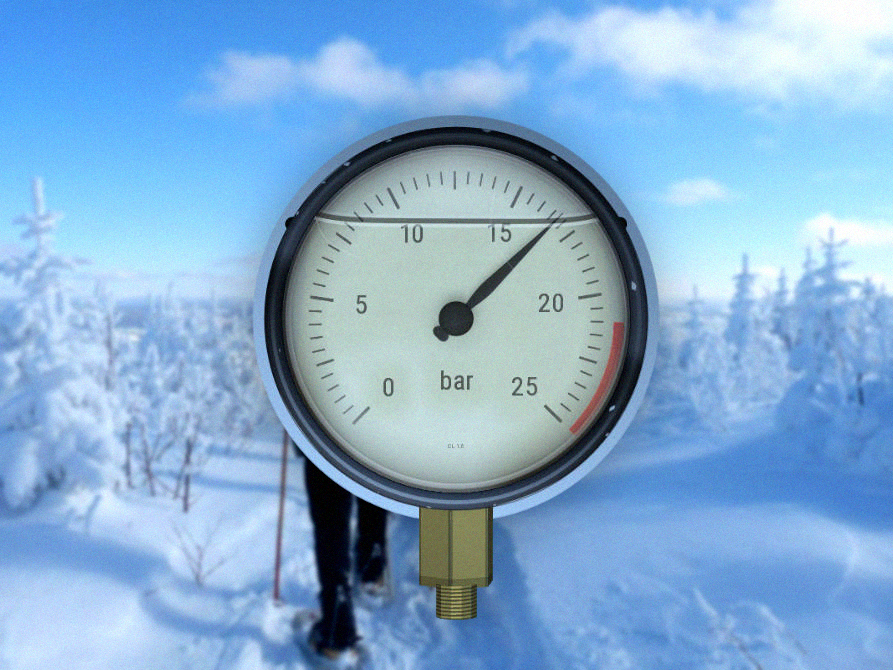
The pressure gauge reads {"value": 16.75, "unit": "bar"}
